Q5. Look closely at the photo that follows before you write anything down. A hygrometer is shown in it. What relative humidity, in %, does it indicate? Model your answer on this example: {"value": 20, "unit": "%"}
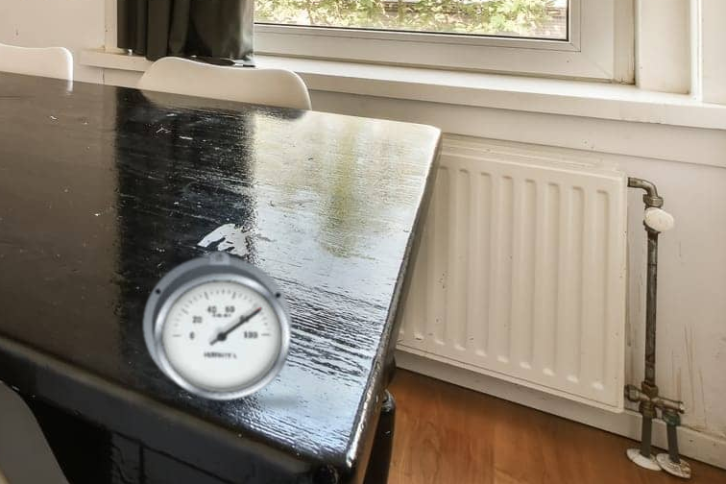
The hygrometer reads {"value": 80, "unit": "%"}
